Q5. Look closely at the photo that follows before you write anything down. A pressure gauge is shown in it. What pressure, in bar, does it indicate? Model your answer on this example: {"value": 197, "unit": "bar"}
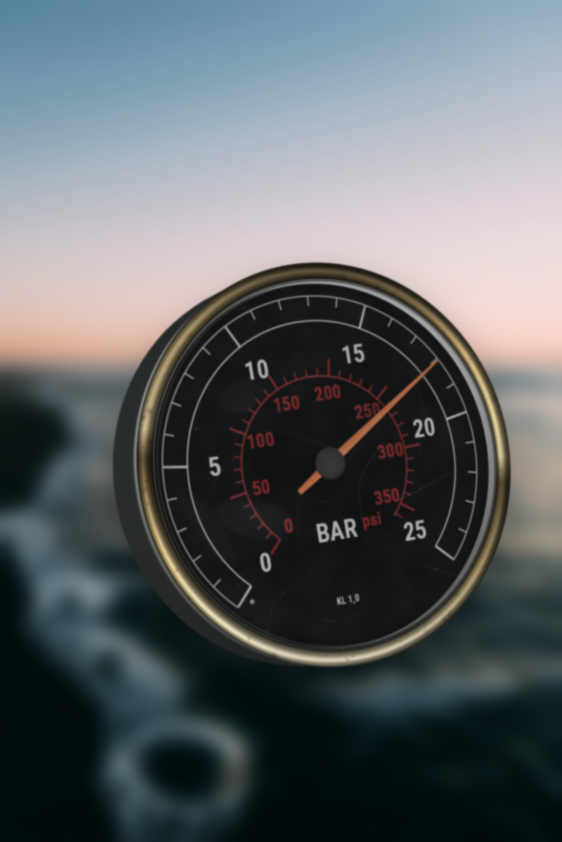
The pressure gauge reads {"value": 18, "unit": "bar"}
